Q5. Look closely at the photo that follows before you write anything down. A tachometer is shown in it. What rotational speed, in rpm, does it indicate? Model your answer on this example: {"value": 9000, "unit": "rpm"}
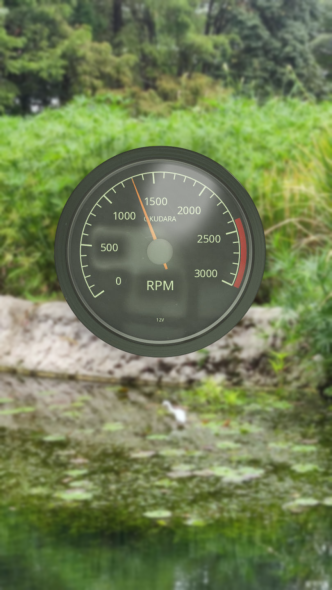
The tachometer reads {"value": 1300, "unit": "rpm"}
